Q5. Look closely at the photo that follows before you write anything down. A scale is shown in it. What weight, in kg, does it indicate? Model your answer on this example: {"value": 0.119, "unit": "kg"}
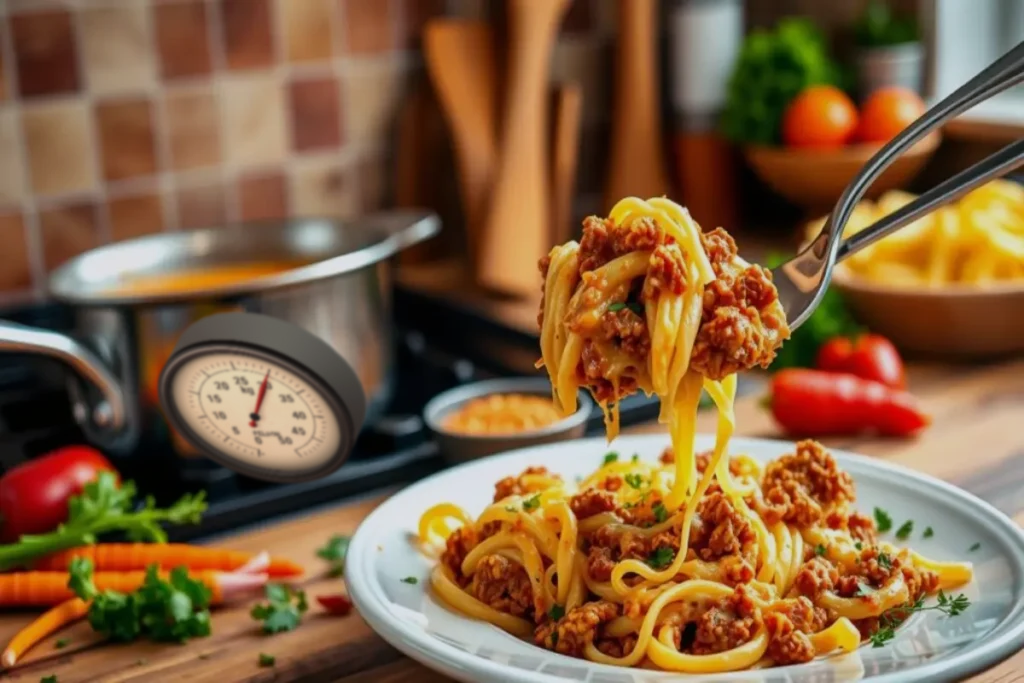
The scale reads {"value": 30, "unit": "kg"}
